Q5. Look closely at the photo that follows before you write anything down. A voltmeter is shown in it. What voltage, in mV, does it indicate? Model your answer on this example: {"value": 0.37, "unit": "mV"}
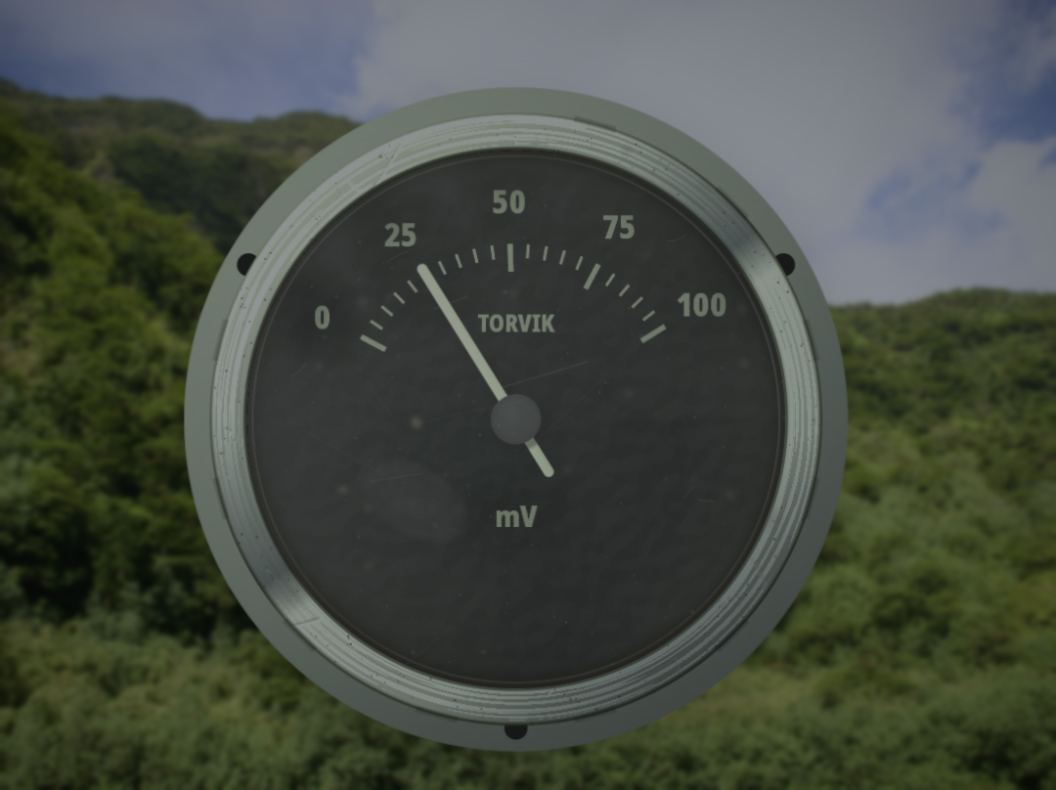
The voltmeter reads {"value": 25, "unit": "mV"}
